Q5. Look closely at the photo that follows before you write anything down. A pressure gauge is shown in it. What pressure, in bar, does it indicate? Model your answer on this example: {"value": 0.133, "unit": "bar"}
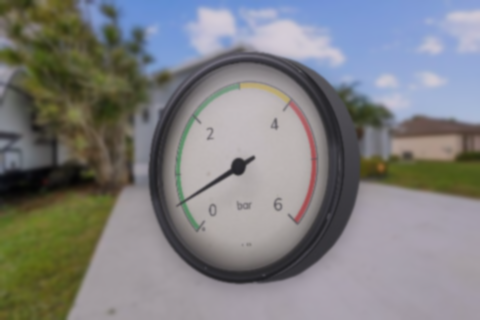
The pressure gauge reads {"value": 0.5, "unit": "bar"}
